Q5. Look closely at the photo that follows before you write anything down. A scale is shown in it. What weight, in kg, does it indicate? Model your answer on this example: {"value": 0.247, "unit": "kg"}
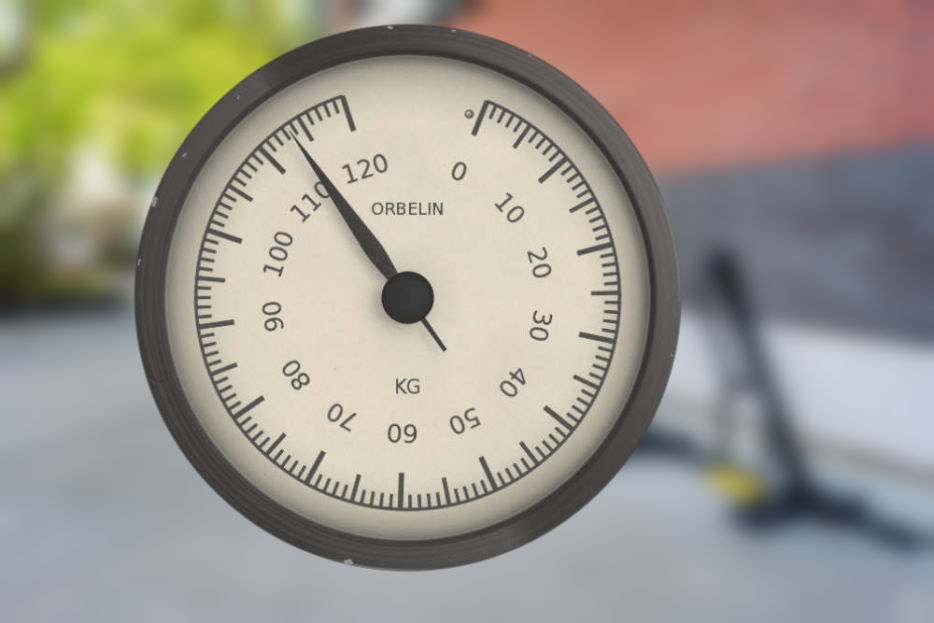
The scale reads {"value": 113.5, "unit": "kg"}
